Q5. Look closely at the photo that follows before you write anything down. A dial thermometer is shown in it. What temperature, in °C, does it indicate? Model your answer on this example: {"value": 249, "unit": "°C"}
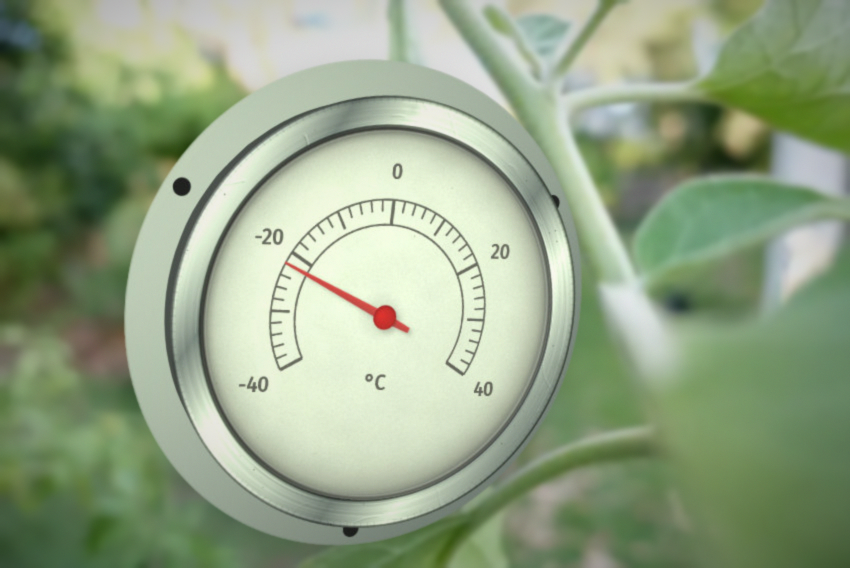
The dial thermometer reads {"value": -22, "unit": "°C"}
